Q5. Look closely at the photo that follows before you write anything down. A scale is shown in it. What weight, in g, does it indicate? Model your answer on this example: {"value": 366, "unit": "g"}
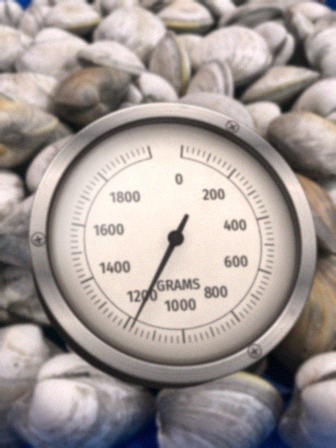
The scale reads {"value": 1180, "unit": "g"}
